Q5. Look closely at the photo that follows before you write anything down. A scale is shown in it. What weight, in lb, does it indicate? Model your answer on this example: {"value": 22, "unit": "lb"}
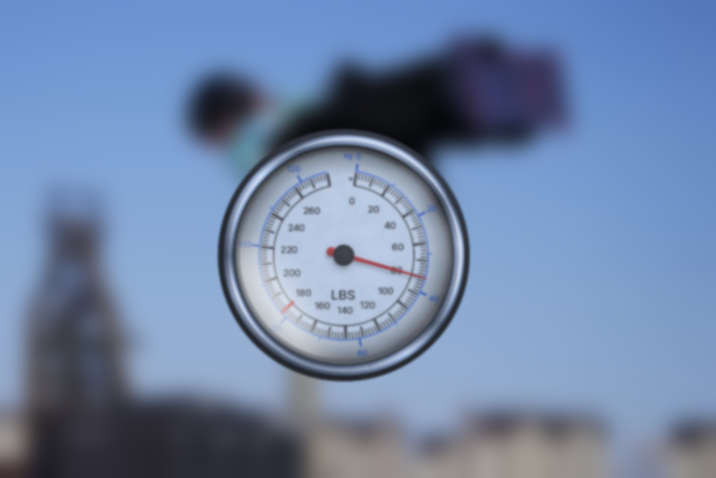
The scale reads {"value": 80, "unit": "lb"}
